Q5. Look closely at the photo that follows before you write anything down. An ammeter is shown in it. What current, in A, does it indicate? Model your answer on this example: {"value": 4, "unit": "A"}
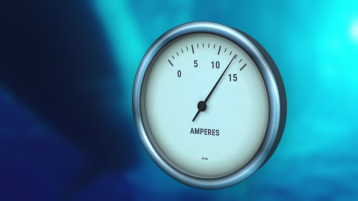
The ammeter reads {"value": 13, "unit": "A"}
